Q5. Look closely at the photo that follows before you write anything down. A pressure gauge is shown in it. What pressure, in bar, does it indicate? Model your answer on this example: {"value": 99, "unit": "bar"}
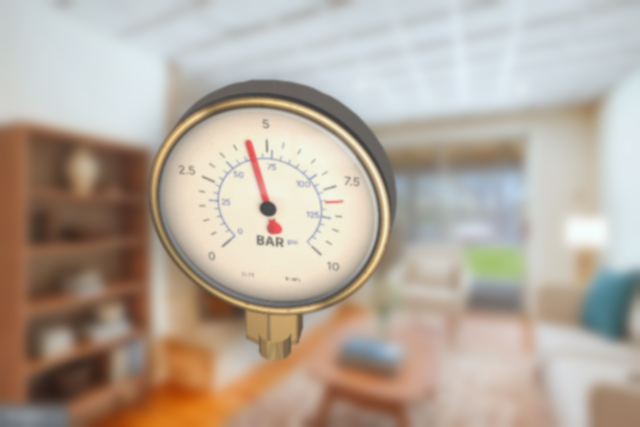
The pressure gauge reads {"value": 4.5, "unit": "bar"}
